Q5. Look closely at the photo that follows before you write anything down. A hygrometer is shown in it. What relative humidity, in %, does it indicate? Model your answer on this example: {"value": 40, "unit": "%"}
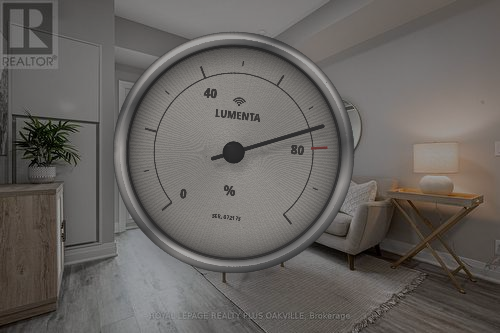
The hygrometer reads {"value": 75, "unit": "%"}
